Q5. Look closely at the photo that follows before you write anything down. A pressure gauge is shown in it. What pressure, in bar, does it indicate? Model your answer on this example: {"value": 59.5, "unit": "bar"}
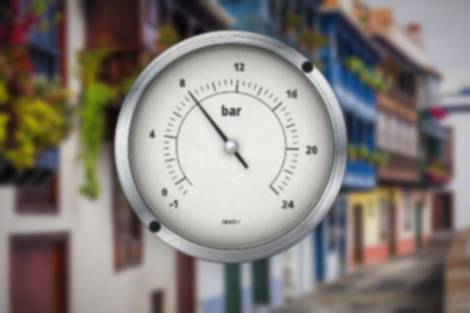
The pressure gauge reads {"value": 8, "unit": "bar"}
